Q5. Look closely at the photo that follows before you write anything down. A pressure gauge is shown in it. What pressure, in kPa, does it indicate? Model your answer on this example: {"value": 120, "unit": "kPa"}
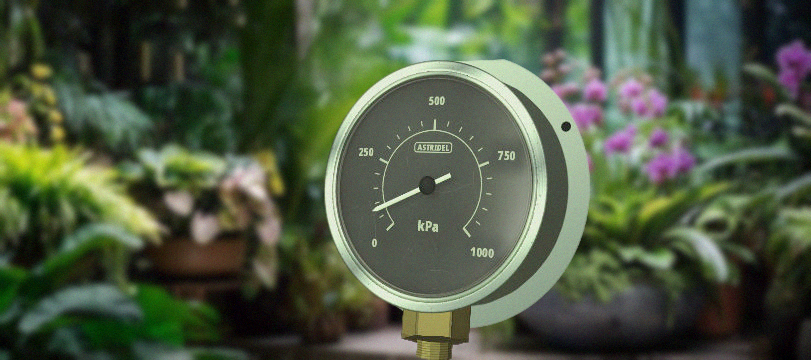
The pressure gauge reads {"value": 75, "unit": "kPa"}
